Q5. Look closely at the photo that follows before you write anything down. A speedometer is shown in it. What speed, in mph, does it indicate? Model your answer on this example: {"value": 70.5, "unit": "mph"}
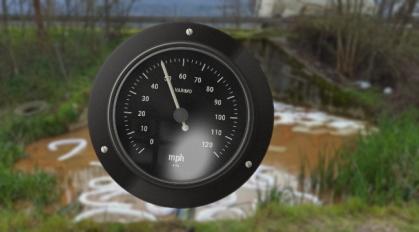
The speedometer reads {"value": 50, "unit": "mph"}
